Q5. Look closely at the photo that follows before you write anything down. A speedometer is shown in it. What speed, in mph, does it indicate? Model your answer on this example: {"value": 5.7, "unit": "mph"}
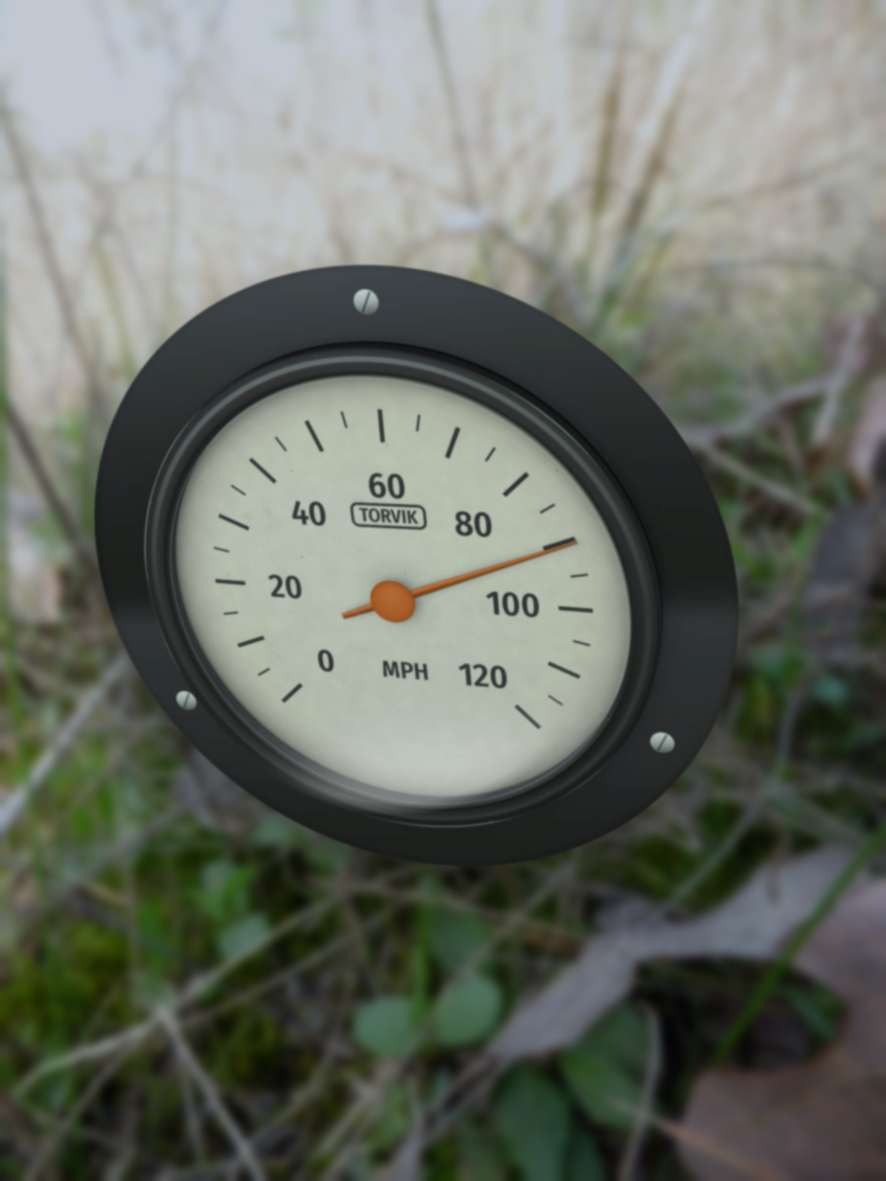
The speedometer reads {"value": 90, "unit": "mph"}
